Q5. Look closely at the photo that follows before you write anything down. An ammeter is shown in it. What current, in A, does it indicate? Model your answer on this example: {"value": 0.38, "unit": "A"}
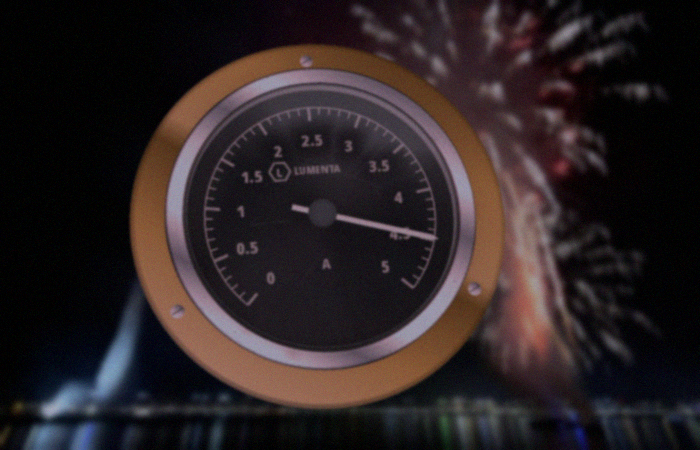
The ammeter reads {"value": 4.5, "unit": "A"}
